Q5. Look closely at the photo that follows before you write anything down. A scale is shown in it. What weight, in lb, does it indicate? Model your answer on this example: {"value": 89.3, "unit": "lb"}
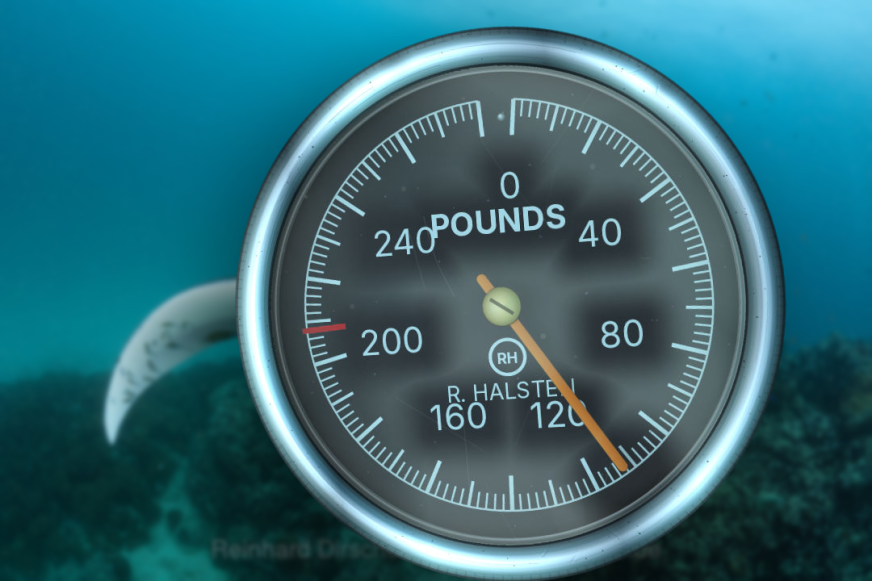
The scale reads {"value": 112, "unit": "lb"}
